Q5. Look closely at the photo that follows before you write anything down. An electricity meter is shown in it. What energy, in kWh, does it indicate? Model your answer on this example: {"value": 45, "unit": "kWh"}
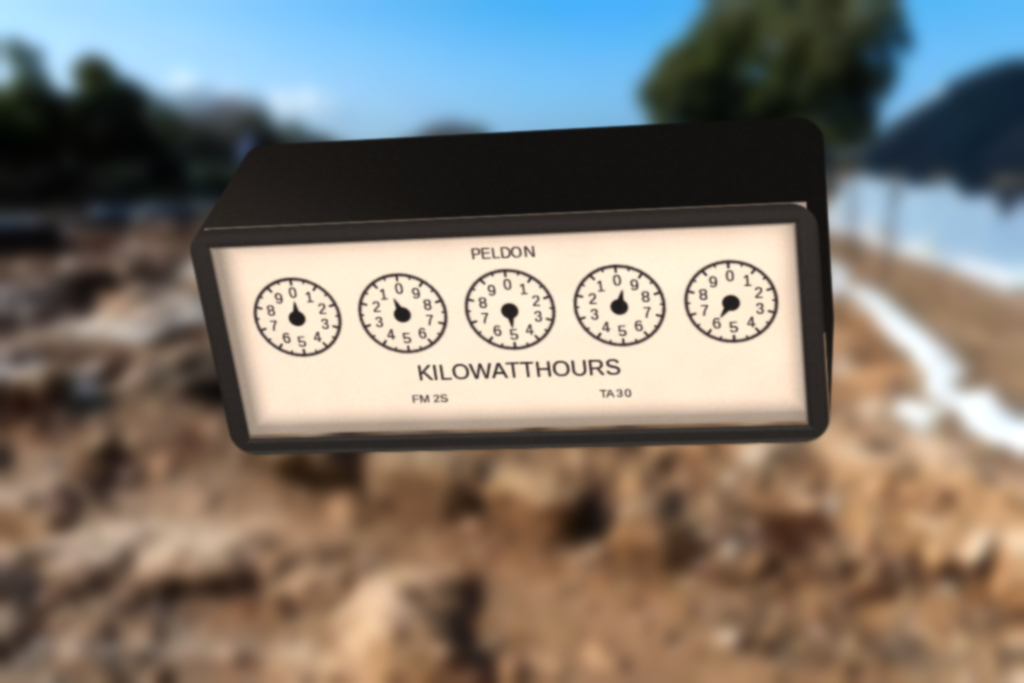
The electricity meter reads {"value": 496, "unit": "kWh"}
